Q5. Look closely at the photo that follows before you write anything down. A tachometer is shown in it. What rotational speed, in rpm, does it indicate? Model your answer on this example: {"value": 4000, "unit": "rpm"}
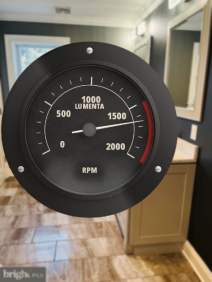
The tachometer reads {"value": 1650, "unit": "rpm"}
